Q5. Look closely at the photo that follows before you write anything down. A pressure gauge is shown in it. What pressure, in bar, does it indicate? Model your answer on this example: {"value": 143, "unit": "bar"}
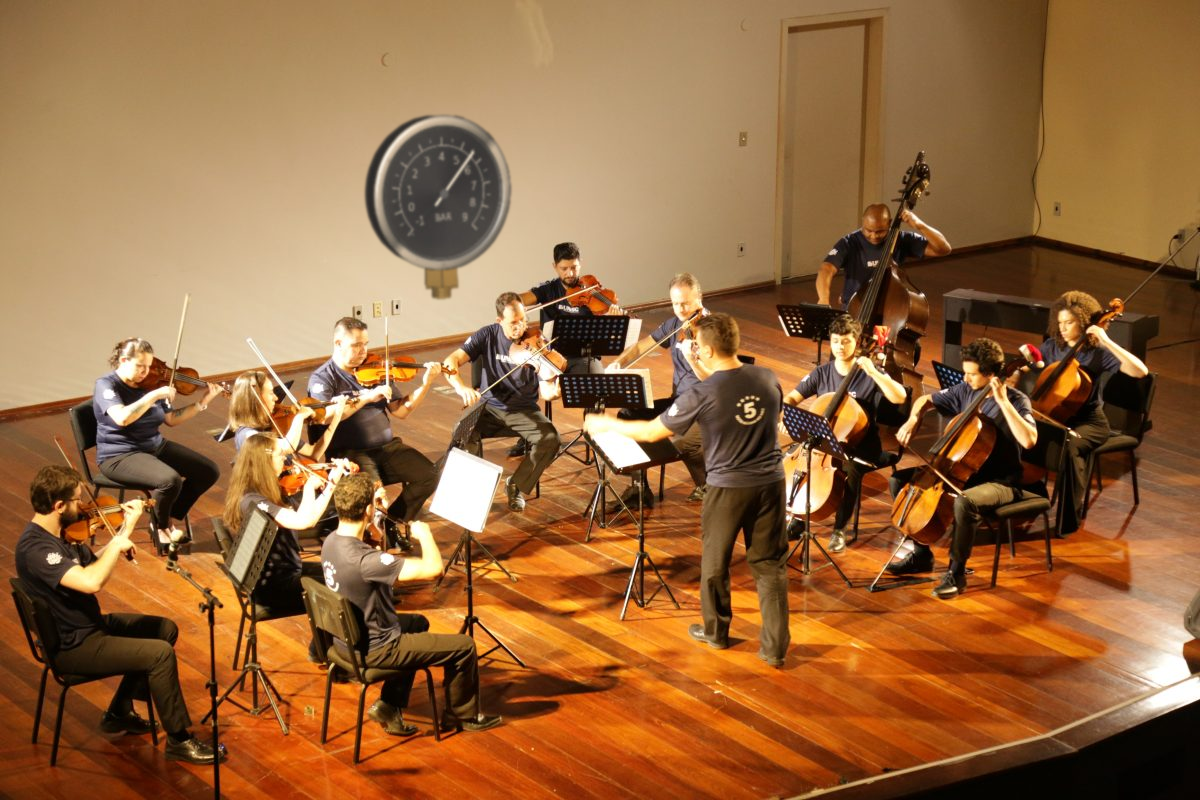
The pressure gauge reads {"value": 5.5, "unit": "bar"}
